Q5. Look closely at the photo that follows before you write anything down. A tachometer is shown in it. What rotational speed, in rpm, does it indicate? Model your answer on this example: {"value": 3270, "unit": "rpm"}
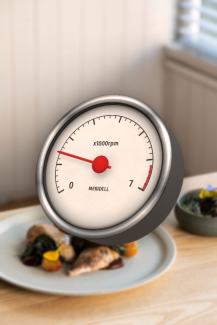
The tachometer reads {"value": 1400, "unit": "rpm"}
